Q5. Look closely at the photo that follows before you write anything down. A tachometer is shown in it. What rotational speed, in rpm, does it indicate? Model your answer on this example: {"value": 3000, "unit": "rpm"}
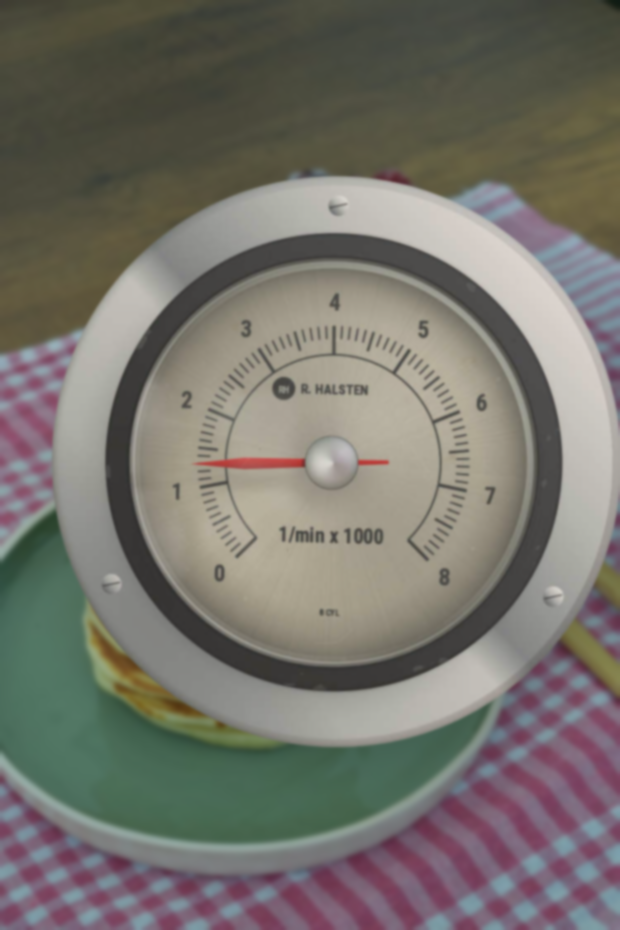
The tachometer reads {"value": 1300, "unit": "rpm"}
